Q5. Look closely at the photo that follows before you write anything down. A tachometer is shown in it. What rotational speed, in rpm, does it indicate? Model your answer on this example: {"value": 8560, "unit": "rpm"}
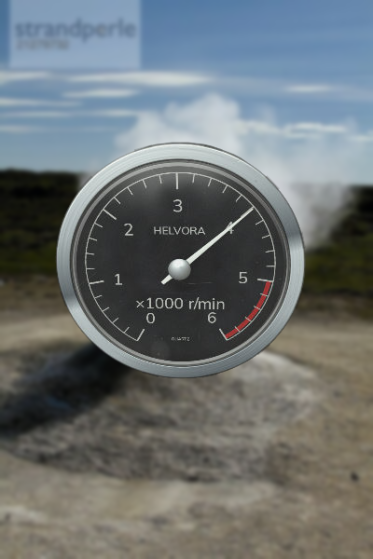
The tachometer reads {"value": 4000, "unit": "rpm"}
